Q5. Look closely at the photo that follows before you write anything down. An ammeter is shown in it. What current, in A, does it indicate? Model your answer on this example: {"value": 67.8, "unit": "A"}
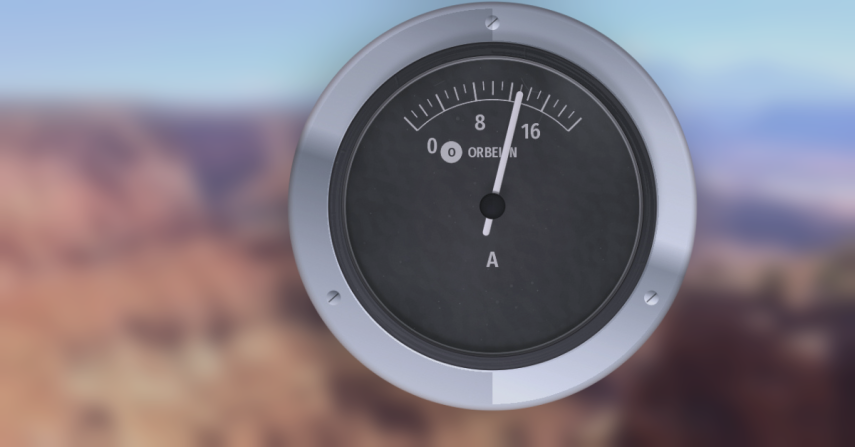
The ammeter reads {"value": 13, "unit": "A"}
